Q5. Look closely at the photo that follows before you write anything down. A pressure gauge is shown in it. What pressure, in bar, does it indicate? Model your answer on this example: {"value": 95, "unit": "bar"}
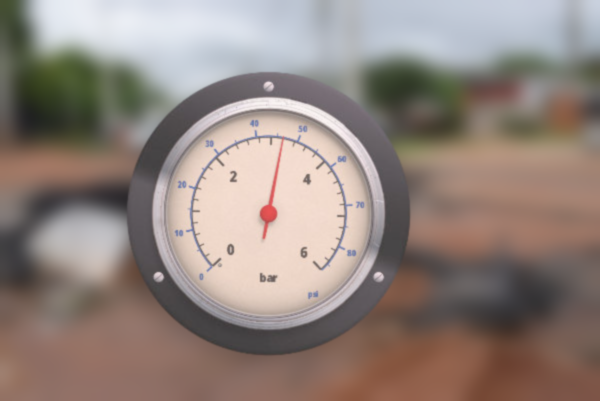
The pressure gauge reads {"value": 3.2, "unit": "bar"}
